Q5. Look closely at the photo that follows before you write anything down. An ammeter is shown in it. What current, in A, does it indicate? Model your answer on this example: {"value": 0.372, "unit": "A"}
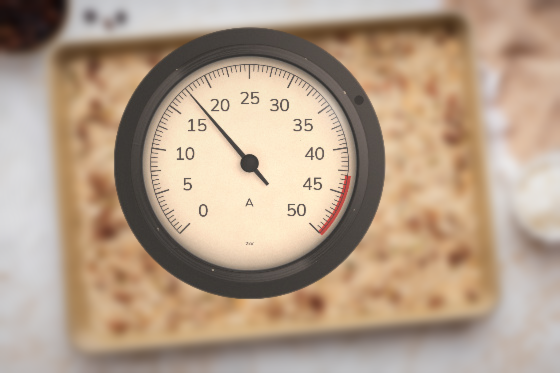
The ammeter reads {"value": 17.5, "unit": "A"}
